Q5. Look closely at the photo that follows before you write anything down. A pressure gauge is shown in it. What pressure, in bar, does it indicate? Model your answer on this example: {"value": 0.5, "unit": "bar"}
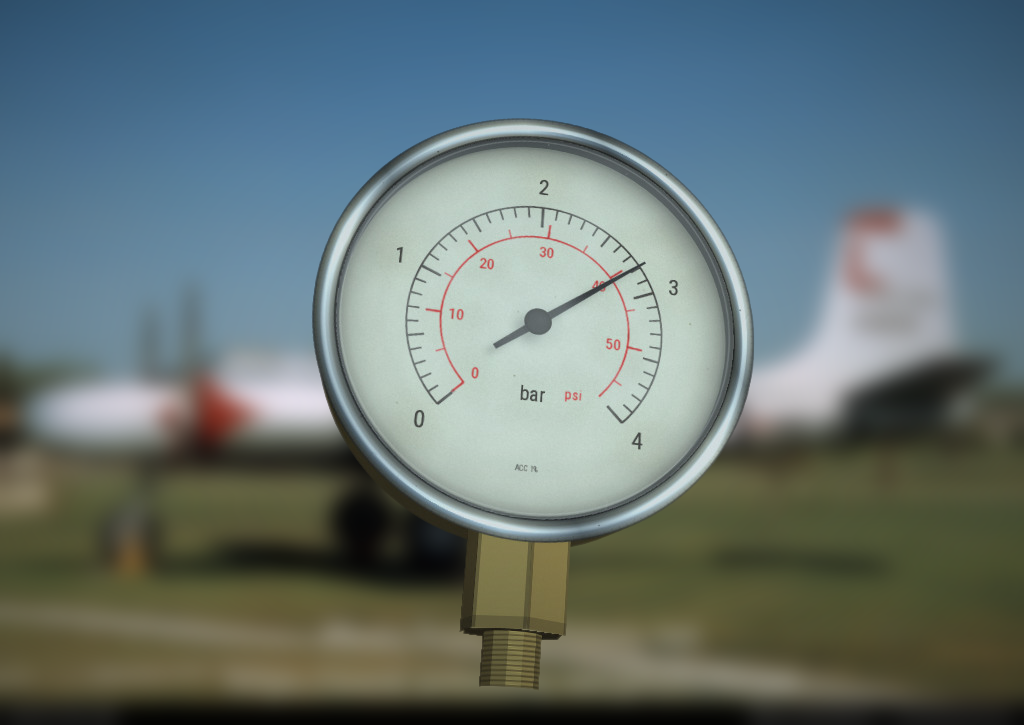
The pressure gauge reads {"value": 2.8, "unit": "bar"}
